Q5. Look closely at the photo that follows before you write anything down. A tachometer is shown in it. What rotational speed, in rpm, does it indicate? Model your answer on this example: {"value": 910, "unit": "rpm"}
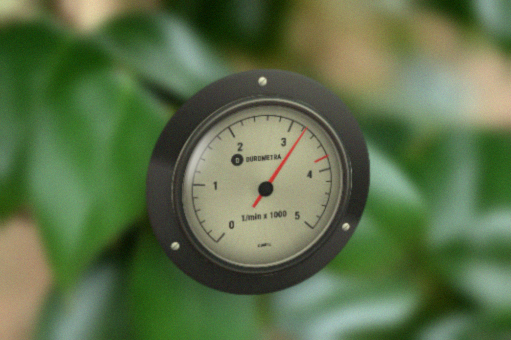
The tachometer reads {"value": 3200, "unit": "rpm"}
